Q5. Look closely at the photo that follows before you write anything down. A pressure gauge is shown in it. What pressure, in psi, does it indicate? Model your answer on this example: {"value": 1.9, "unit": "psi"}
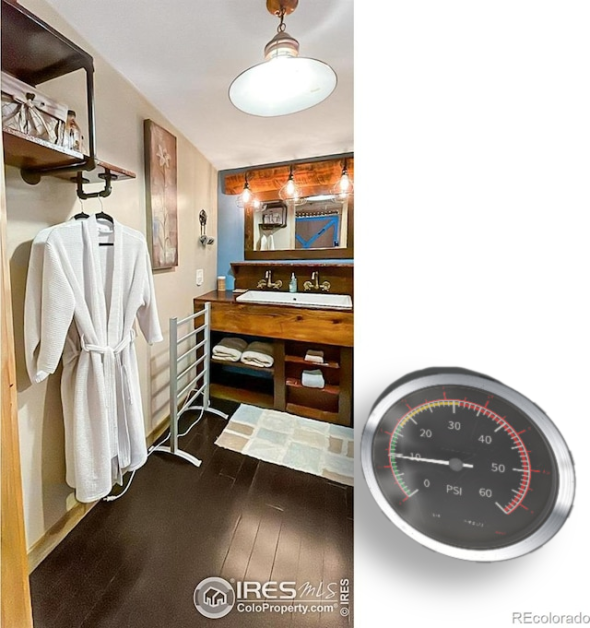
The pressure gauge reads {"value": 10, "unit": "psi"}
